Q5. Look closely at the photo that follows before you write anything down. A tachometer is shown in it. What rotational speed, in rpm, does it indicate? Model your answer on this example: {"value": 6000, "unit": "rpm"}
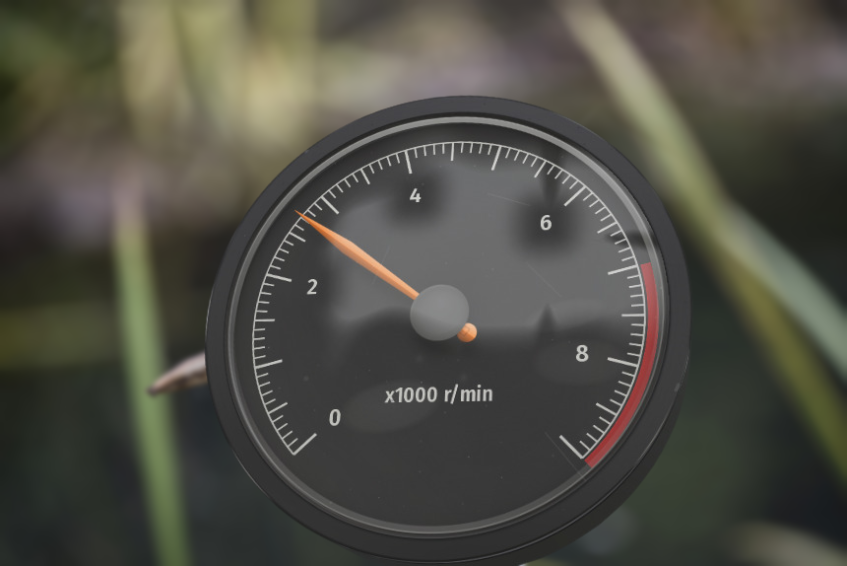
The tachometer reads {"value": 2700, "unit": "rpm"}
